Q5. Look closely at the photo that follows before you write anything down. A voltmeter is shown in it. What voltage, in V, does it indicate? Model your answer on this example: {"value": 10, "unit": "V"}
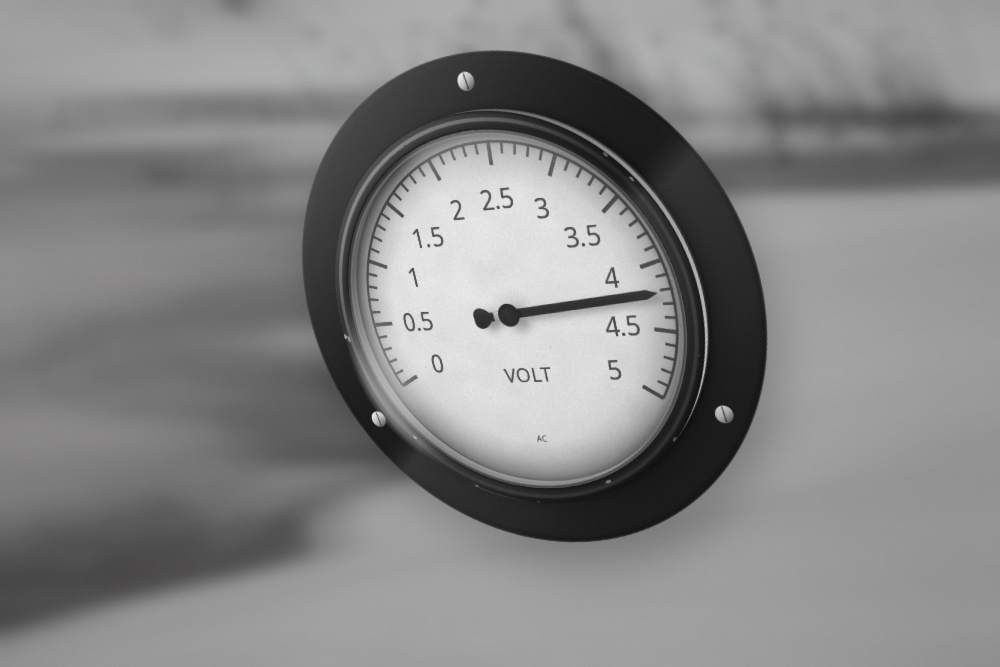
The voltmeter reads {"value": 4.2, "unit": "V"}
